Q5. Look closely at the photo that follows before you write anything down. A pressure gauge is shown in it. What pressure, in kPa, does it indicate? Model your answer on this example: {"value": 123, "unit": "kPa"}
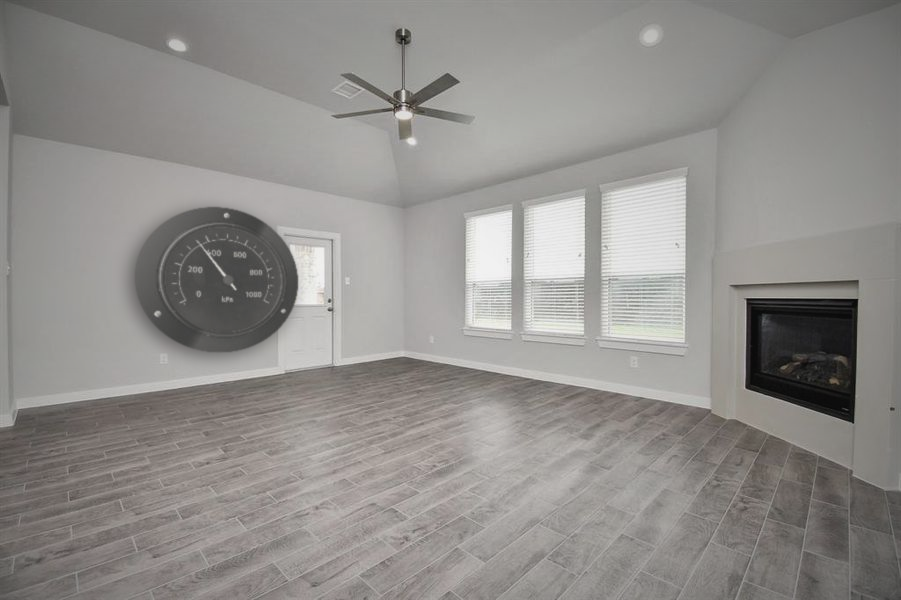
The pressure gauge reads {"value": 350, "unit": "kPa"}
